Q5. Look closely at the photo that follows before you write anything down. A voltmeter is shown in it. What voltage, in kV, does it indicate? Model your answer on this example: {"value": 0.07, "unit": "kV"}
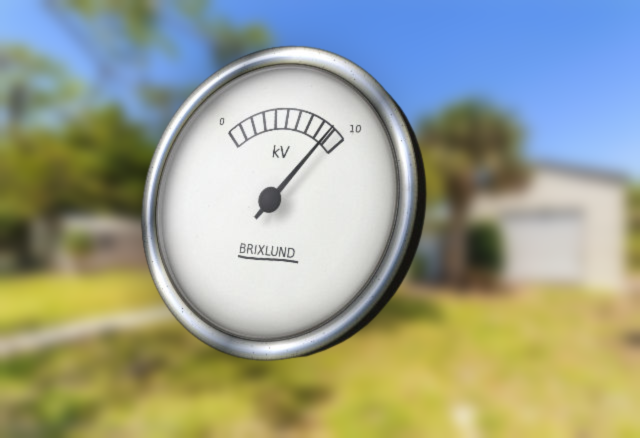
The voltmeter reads {"value": 9, "unit": "kV"}
